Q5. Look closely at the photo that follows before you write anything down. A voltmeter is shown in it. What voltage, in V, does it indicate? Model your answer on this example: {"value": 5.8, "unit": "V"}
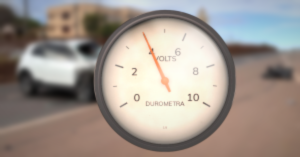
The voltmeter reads {"value": 4, "unit": "V"}
